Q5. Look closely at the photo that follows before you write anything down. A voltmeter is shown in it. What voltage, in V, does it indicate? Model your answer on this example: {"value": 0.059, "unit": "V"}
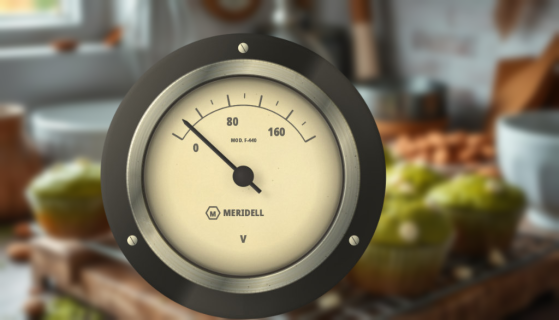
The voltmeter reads {"value": 20, "unit": "V"}
